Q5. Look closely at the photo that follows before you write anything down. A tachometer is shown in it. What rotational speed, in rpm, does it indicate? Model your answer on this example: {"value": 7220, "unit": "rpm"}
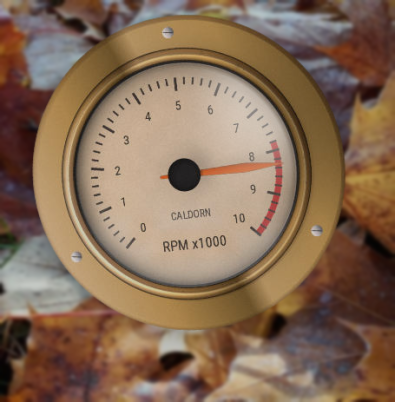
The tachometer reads {"value": 8300, "unit": "rpm"}
